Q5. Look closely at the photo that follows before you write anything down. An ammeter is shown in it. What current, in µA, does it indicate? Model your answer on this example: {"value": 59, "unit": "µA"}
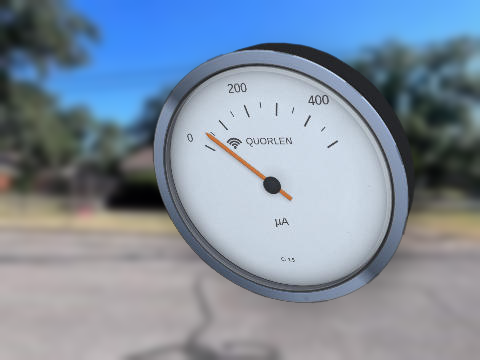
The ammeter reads {"value": 50, "unit": "µA"}
